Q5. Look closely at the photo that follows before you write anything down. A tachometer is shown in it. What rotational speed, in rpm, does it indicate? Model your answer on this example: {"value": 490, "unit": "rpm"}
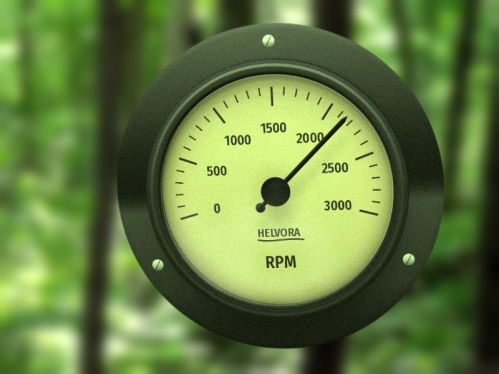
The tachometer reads {"value": 2150, "unit": "rpm"}
